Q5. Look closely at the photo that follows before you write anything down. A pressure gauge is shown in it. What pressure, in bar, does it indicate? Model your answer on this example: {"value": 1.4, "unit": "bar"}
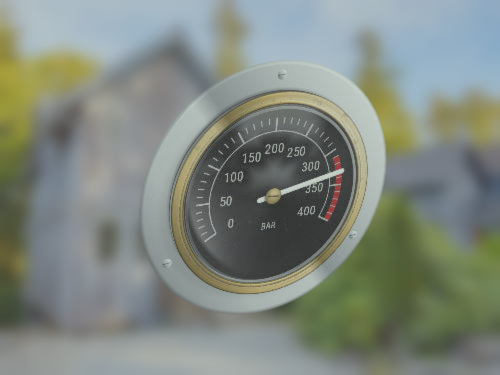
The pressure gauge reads {"value": 330, "unit": "bar"}
